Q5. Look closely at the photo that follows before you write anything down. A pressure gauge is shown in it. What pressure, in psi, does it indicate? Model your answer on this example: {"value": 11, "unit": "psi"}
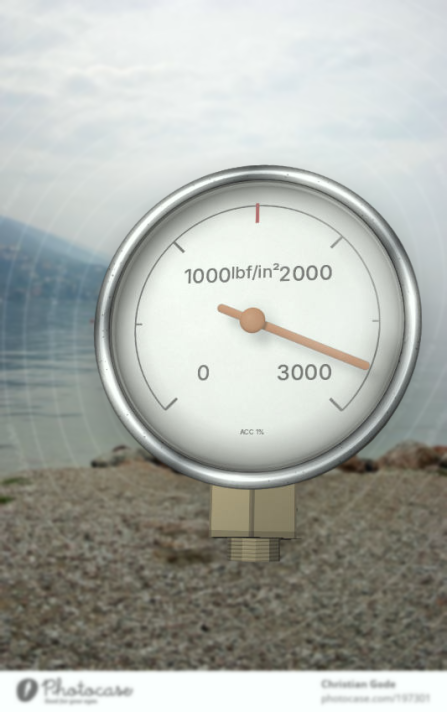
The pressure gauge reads {"value": 2750, "unit": "psi"}
